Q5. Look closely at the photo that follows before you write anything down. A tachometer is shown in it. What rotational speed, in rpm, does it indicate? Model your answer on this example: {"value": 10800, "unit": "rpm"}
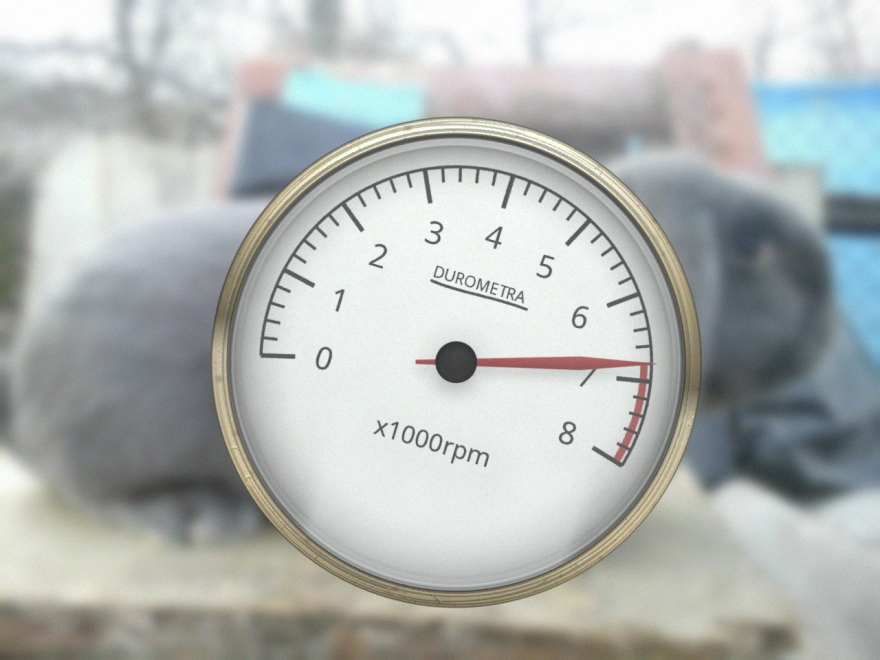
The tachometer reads {"value": 6800, "unit": "rpm"}
